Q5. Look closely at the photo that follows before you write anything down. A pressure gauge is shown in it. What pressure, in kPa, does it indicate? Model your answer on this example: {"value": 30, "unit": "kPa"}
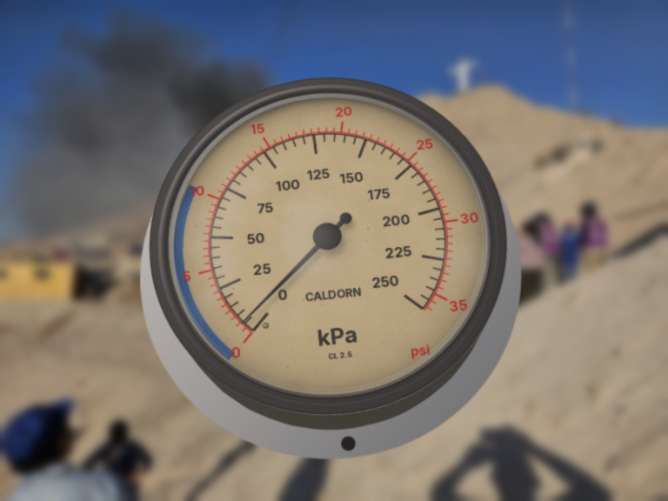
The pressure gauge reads {"value": 5, "unit": "kPa"}
